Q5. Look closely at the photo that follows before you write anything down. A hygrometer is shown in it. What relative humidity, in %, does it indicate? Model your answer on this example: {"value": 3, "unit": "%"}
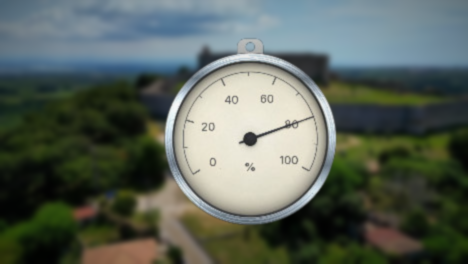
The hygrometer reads {"value": 80, "unit": "%"}
